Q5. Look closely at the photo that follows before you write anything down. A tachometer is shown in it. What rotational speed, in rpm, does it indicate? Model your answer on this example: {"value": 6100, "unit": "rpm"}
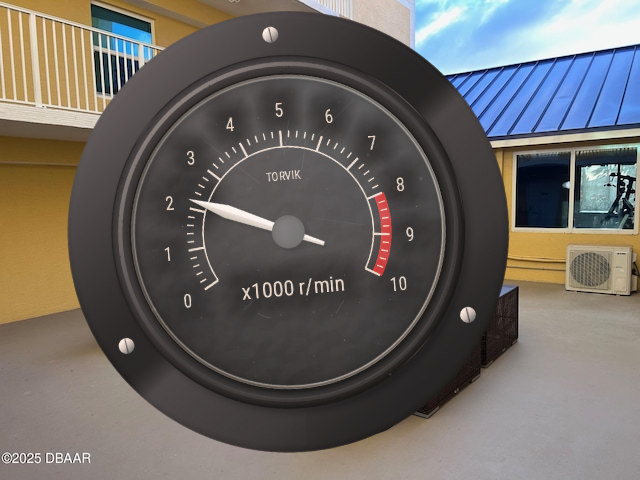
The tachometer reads {"value": 2200, "unit": "rpm"}
